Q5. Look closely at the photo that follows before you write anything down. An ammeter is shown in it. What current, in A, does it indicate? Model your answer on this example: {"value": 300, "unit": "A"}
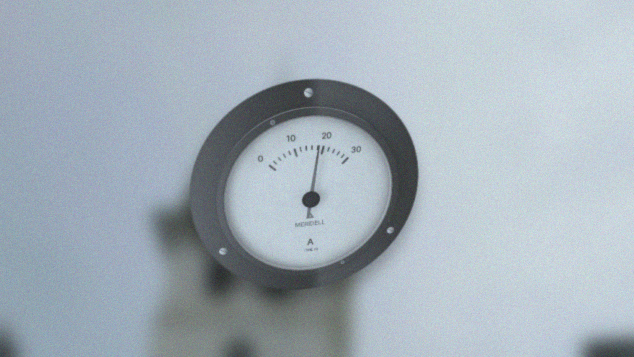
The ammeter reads {"value": 18, "unit": "A"}
